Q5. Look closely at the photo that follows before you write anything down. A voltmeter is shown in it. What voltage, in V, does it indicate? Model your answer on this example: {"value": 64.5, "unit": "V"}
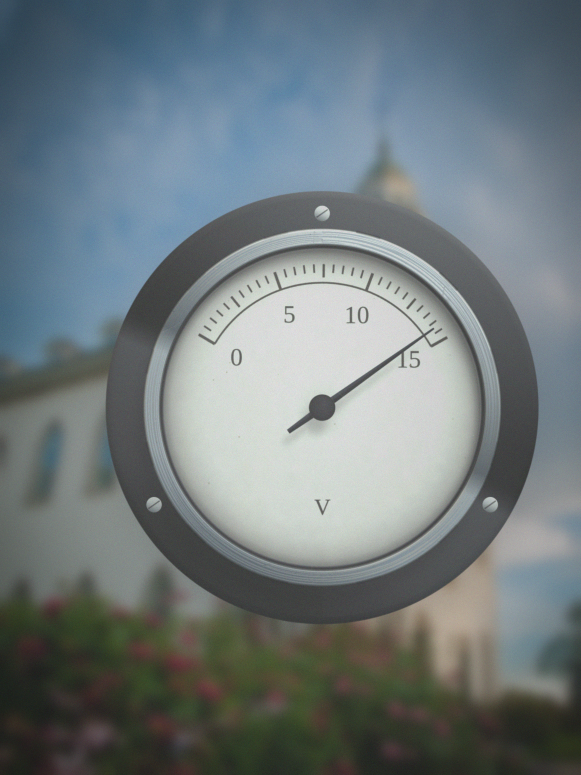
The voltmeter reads {"value": 14.25, "unit": "V"}
